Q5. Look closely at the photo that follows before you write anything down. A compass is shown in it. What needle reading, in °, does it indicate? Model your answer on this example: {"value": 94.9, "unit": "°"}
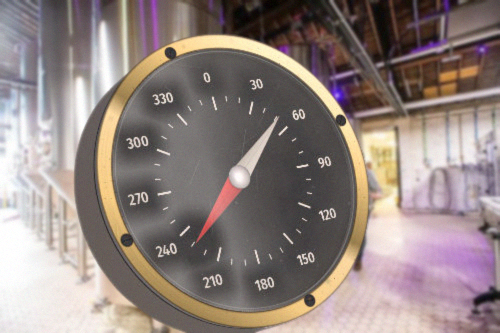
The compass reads {"value": 230, "unit": "°"}
